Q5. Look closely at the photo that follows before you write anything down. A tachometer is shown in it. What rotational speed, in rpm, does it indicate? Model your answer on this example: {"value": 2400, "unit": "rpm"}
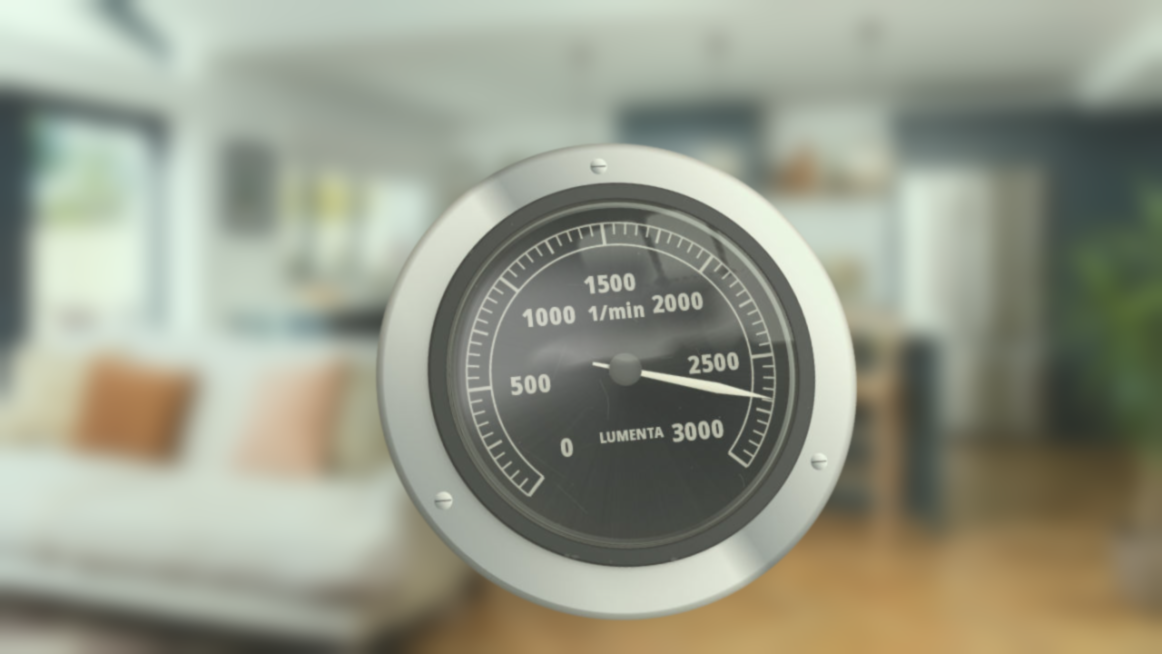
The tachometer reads {"value": 2700, "unit": "rpm"}
